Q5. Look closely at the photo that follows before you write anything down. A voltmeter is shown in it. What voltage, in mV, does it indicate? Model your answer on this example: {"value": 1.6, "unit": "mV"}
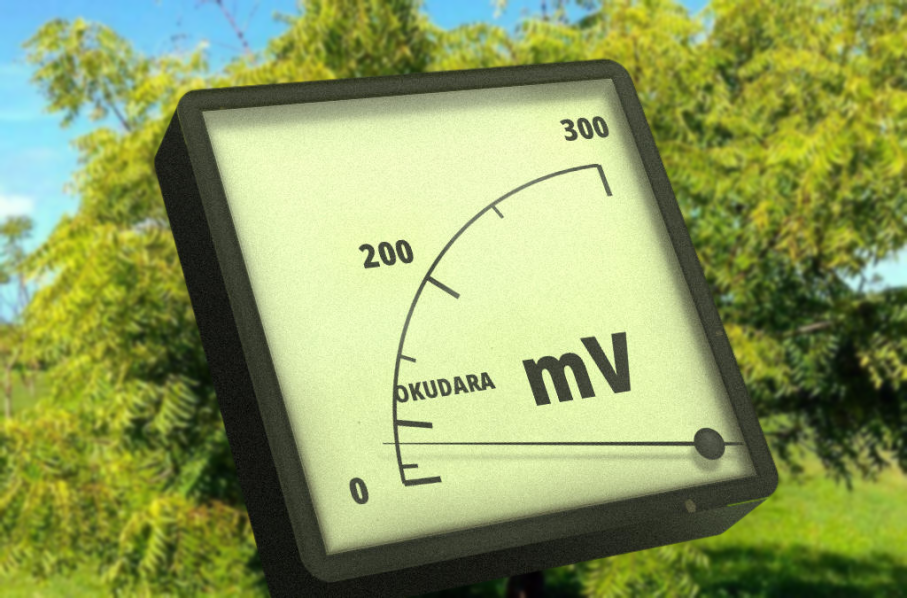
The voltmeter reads {"value": 75, "unit": "mV"}
